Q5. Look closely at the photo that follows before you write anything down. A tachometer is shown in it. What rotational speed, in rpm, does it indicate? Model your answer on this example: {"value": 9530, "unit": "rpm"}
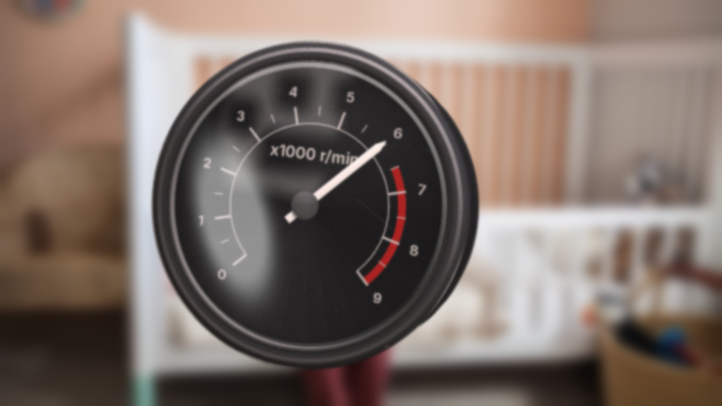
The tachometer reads {"value": 6000, "unit": "rpm"}
